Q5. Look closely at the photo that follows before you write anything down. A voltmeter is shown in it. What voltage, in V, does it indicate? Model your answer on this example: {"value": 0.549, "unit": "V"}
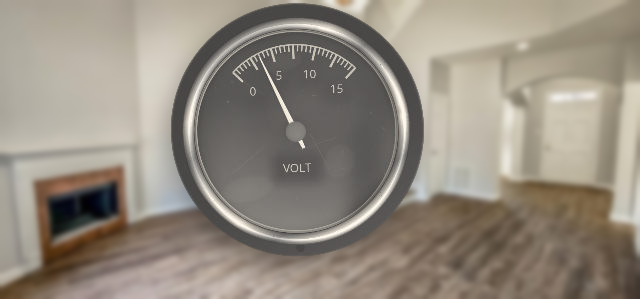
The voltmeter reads {"value": 3.5, "unit": "V"}
